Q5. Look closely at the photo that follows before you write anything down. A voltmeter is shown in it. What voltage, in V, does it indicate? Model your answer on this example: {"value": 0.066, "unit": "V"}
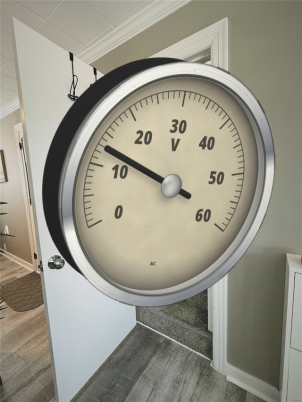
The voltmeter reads {"value": 13, "unit": "V"}
